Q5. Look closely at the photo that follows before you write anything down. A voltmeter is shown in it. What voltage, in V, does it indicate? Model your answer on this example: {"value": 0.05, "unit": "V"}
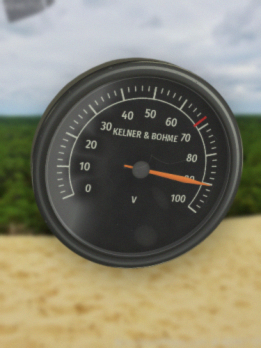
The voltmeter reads {"value": 90, "unit": "V"}
